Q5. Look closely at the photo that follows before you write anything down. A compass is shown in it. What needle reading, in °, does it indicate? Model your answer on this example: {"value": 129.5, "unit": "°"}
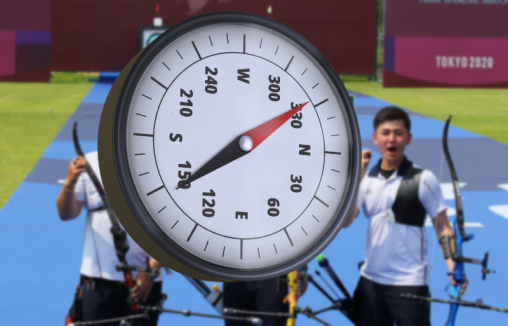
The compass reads {"value": 325, "unit": "°"}
